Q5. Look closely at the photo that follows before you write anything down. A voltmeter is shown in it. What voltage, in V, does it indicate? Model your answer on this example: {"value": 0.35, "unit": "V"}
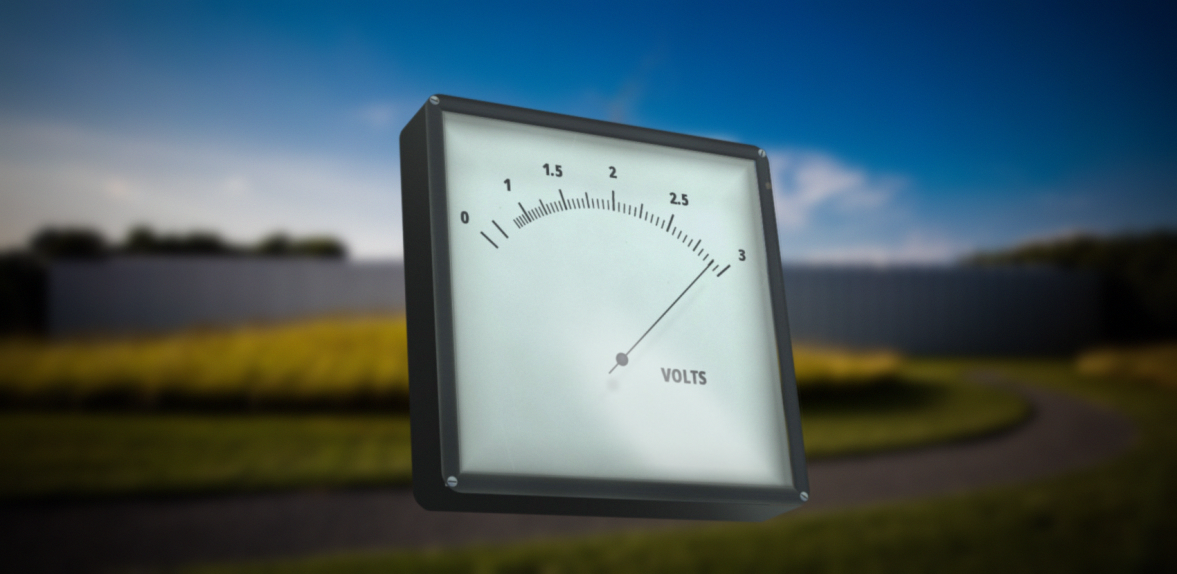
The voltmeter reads {"value": 2.9, "unit": "V"}
